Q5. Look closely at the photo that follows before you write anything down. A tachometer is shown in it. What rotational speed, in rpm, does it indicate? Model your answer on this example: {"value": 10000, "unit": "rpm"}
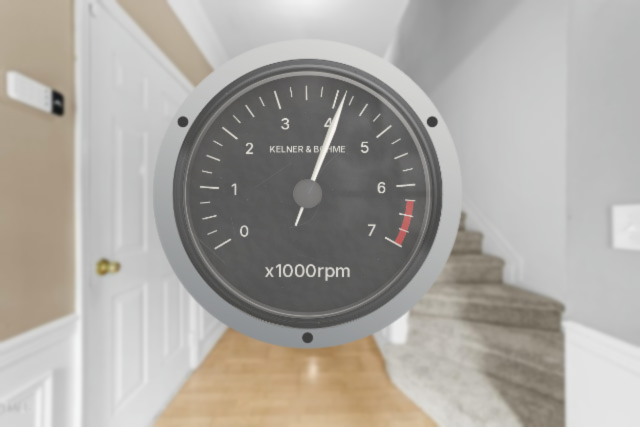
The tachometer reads {"value": 4125, "unit": "rpm"}
